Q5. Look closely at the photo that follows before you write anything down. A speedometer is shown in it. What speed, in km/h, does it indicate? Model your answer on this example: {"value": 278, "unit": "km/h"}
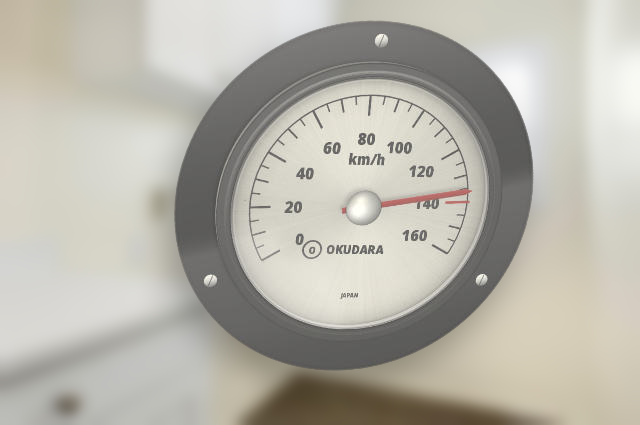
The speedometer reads {"value": 135, "unit": "km/h"}
